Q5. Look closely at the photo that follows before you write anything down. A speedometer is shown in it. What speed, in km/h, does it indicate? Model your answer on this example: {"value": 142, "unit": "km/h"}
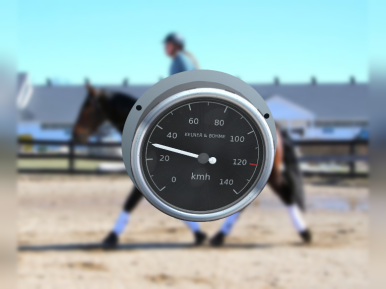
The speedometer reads {"value": 30, "unit": "km/h"}
